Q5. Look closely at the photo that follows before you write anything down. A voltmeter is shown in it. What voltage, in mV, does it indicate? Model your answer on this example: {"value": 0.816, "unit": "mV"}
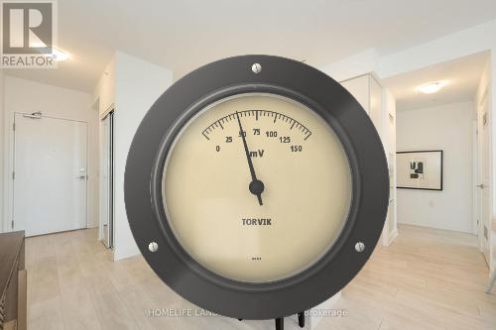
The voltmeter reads {"value": 50, "unit": "mV"}
